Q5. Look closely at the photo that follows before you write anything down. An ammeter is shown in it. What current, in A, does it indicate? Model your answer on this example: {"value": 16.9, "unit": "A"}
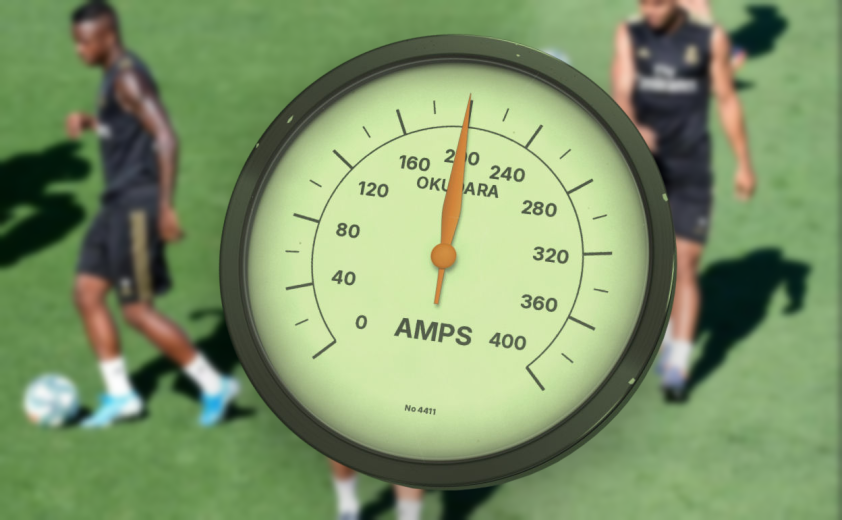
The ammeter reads {"value": 200, "unit": "A"}
